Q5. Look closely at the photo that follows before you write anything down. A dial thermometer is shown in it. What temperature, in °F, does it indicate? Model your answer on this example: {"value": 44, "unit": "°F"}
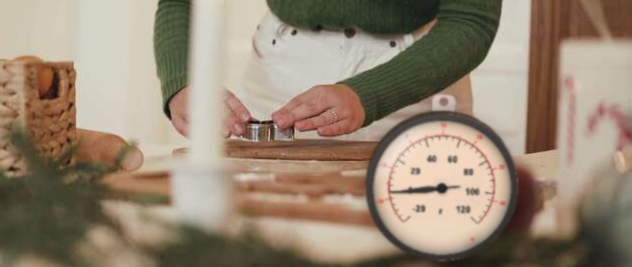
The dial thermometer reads {"value": 0, "unit": "°F"}
